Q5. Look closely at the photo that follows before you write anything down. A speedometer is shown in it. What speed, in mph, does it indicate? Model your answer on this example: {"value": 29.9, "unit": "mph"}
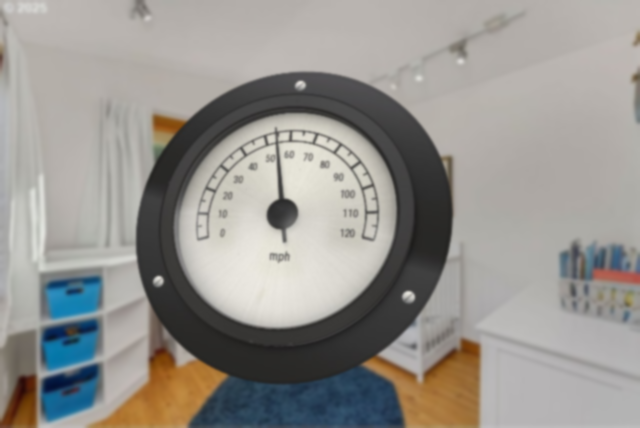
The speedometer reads {"value": 55, "unit": "mph"}
